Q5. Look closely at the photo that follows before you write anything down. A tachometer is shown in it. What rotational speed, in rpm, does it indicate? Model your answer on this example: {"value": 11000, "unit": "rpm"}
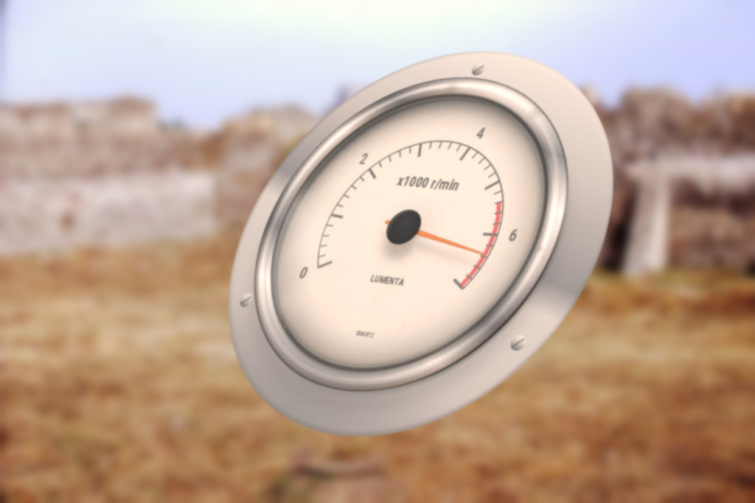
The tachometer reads {"value": 6400, "unit": "rpm"}
